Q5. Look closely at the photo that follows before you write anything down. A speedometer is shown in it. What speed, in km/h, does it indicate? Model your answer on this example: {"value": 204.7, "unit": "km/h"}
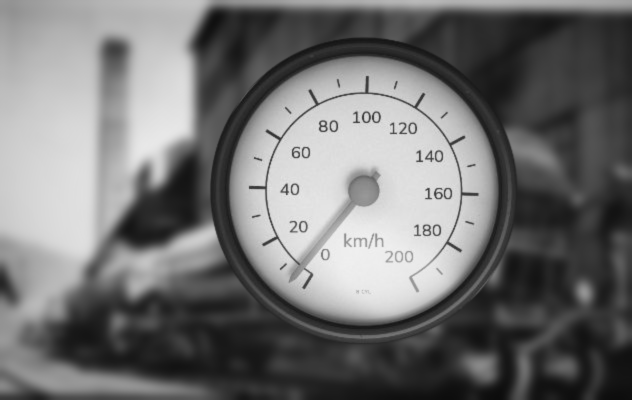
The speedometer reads {"value": 5, "unit": "km/h"}
